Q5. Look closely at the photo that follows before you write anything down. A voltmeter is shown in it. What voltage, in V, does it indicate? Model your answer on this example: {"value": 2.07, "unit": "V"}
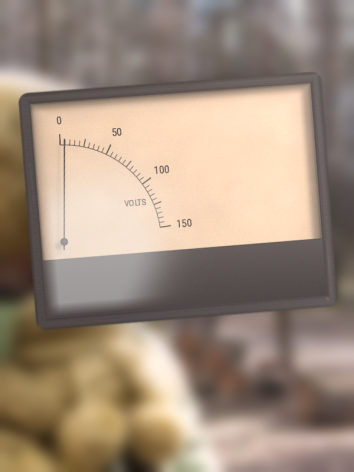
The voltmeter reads {"value": 5, "unit": "V"}
